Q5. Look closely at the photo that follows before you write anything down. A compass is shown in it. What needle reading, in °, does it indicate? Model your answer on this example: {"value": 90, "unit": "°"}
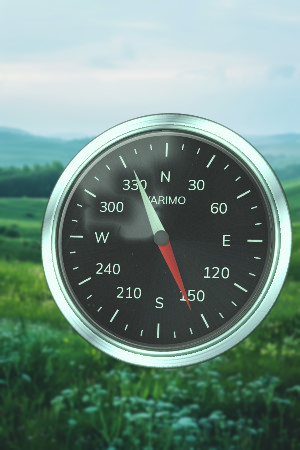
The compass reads {"value": 155, "unit": "°"}
